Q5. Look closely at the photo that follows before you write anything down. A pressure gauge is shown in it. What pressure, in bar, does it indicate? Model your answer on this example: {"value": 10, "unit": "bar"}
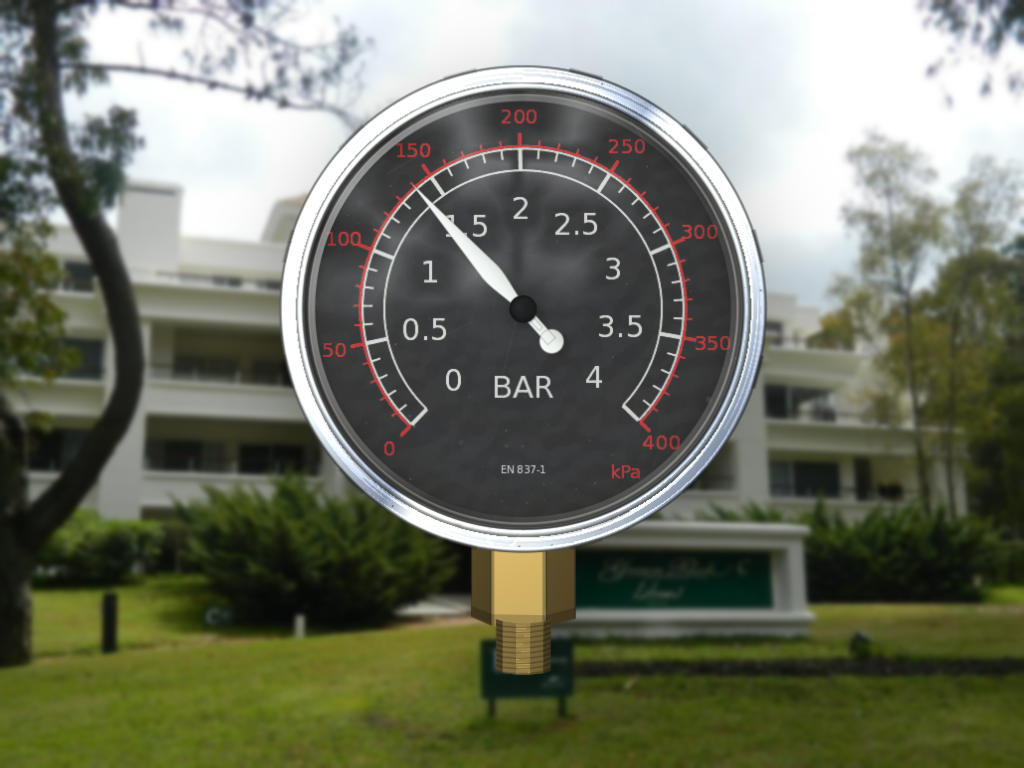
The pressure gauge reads {"value": 1.4, "unit": "bar"}
